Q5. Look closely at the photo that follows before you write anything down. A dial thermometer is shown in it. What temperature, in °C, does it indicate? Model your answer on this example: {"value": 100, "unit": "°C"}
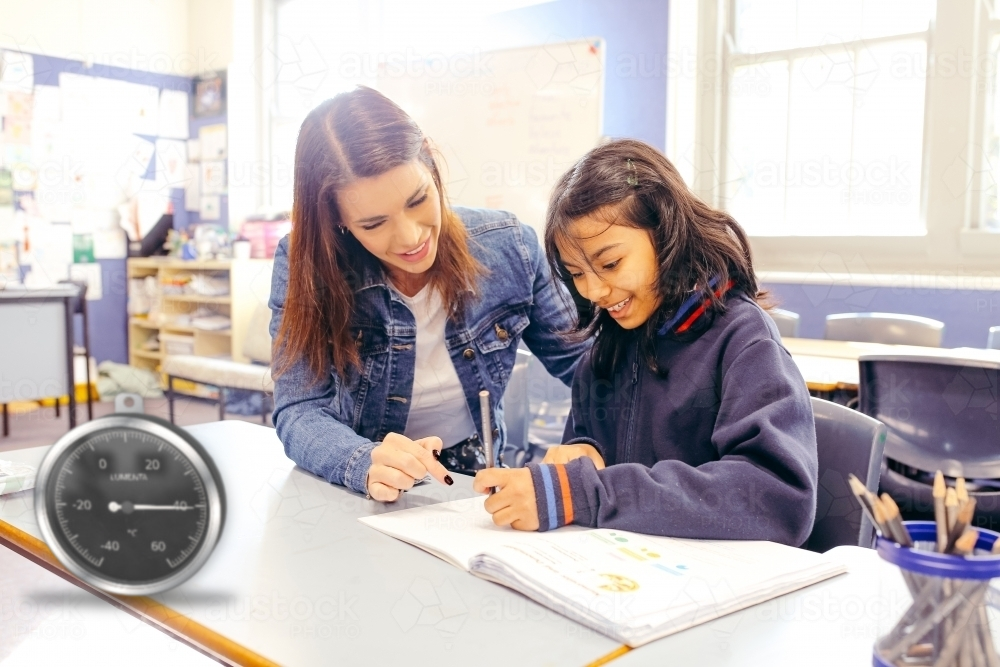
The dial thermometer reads {"value": 40, "unit": "°C"}
